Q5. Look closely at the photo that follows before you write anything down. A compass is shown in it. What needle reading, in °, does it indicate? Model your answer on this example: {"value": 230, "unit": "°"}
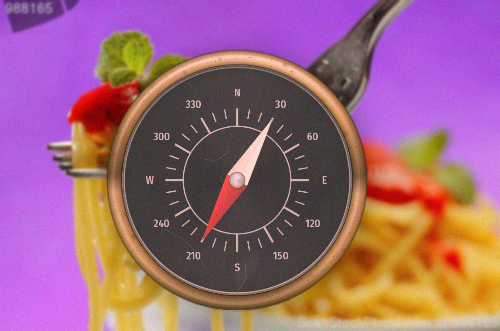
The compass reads {"value": 210, "unit": "°"}
